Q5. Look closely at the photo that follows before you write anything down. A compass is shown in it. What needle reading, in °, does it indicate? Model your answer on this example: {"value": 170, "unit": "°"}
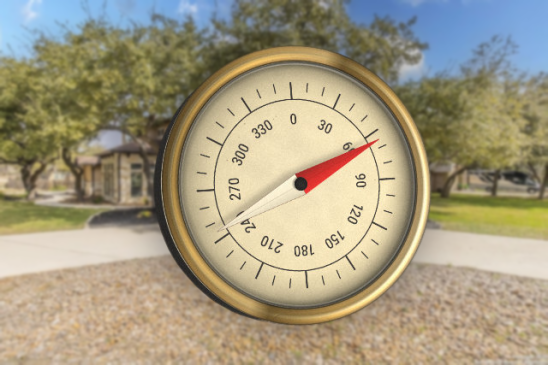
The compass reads {"value": 65, "unit": "°"}
